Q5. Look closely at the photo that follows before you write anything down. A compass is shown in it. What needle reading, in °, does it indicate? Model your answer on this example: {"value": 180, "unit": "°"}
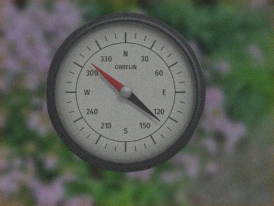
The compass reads {"value": 310, "unit": "°"}
